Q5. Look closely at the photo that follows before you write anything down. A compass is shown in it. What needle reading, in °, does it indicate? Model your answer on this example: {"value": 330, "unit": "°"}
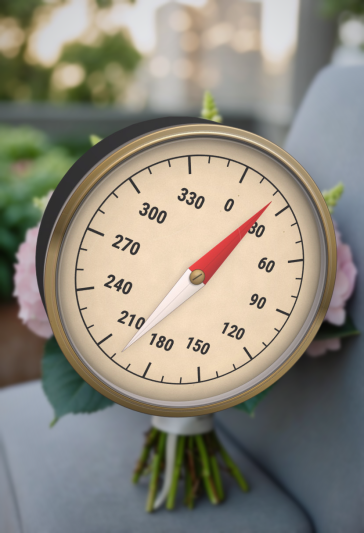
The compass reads {"value": 20, "unit": "°"}
